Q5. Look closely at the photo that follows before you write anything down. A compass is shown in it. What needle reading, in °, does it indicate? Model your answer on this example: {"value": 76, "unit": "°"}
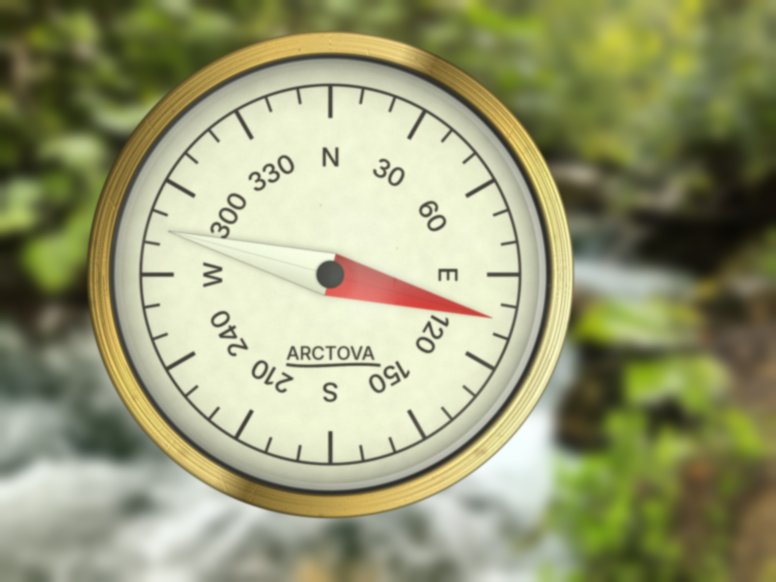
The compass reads {"value": 105, "unit": "°"}
